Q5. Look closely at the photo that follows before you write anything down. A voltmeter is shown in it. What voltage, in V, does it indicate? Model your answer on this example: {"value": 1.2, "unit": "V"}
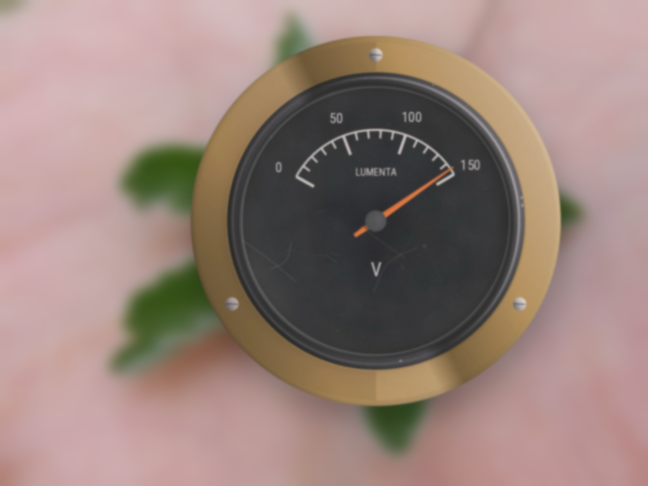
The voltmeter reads {"value": 145, "unit": "V"}
